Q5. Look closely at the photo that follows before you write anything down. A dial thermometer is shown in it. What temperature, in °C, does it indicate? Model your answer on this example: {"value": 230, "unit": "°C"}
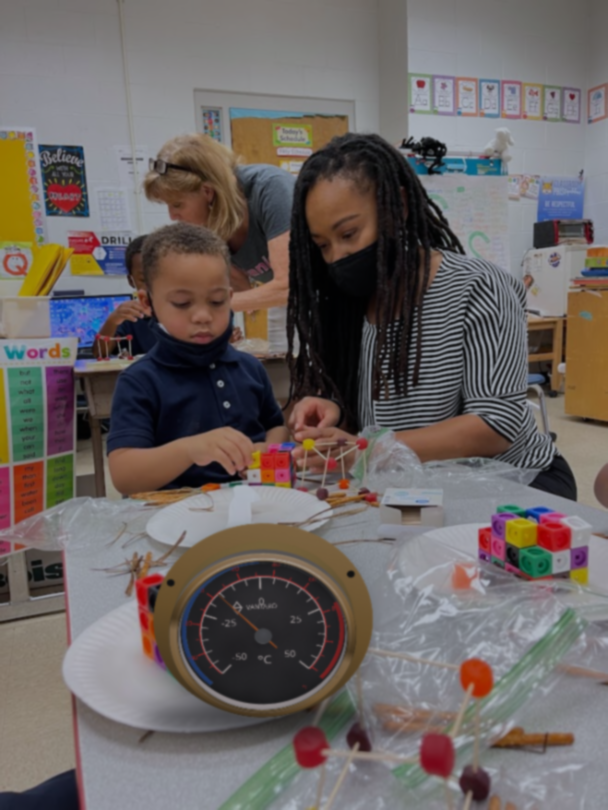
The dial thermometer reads {"value": -15, "unit": "°C"}
